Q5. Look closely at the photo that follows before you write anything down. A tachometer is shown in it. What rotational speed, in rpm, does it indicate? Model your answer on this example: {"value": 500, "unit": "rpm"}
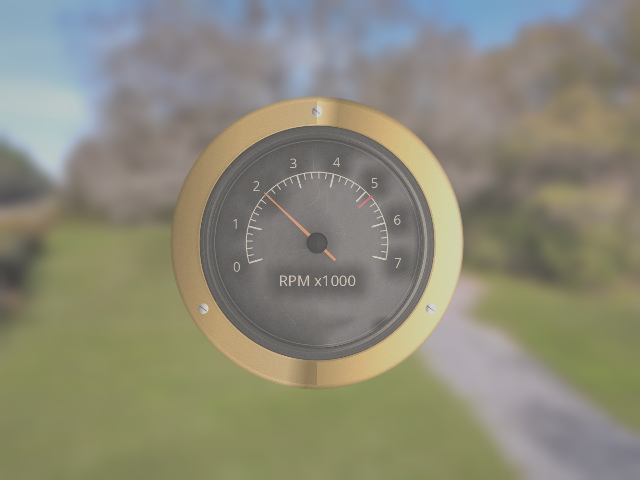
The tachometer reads {"value": 2000, "unit": "rpm"}
